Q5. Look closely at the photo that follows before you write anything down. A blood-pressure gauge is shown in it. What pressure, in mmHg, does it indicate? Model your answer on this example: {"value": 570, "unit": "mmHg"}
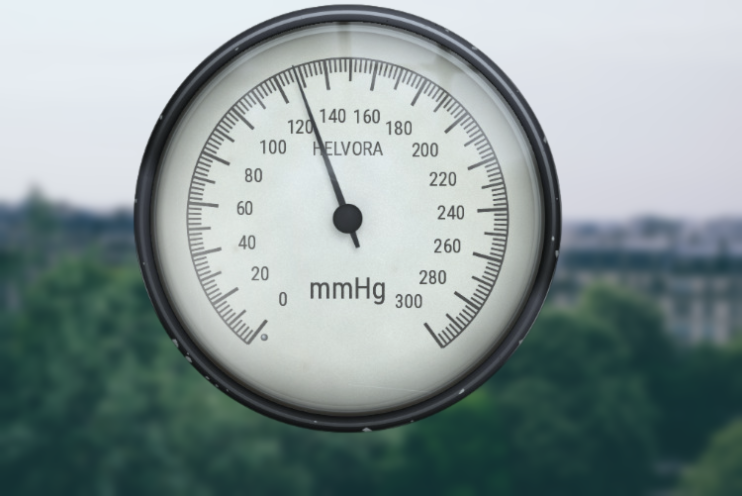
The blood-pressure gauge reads {"value": 128, "unit": "mmHg"}
